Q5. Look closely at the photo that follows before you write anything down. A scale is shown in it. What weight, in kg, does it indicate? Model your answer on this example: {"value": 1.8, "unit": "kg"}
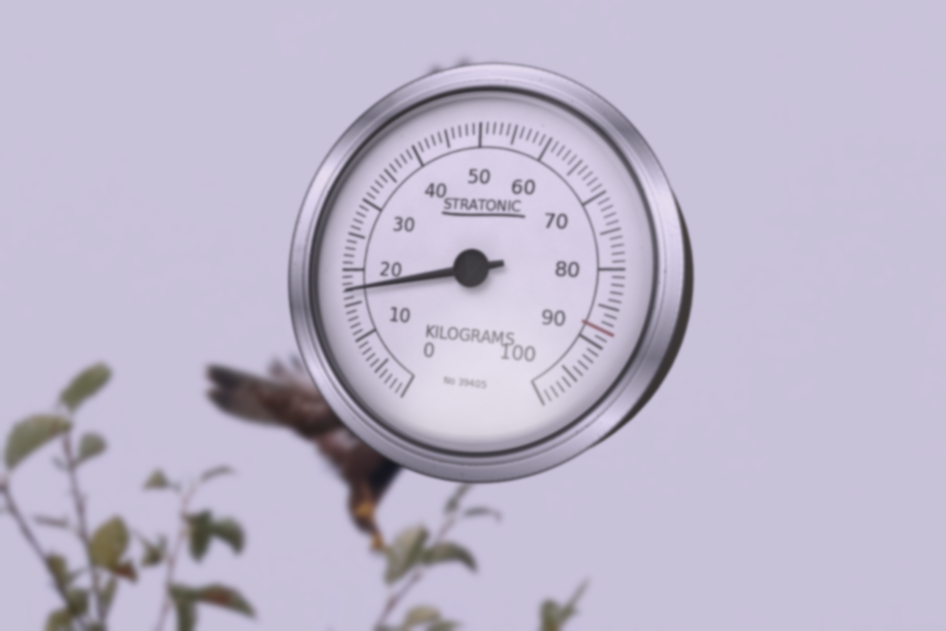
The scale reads {"value": 17, "unit": "kg"}
